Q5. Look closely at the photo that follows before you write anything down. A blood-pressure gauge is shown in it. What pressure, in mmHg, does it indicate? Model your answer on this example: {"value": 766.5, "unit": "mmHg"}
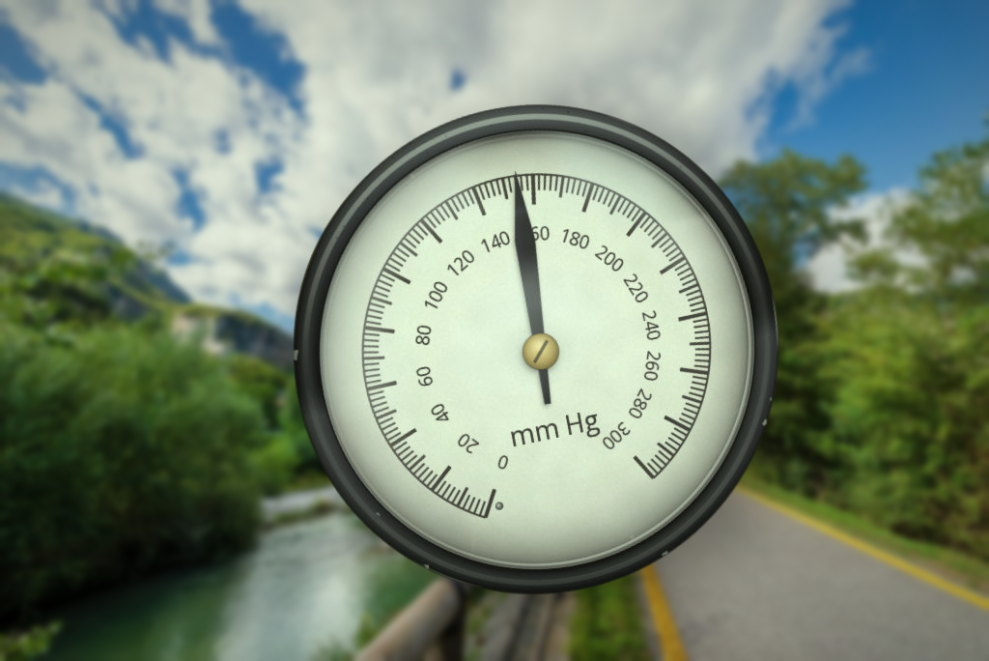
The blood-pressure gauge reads {"value": 154, "unit": "mmHg"}
